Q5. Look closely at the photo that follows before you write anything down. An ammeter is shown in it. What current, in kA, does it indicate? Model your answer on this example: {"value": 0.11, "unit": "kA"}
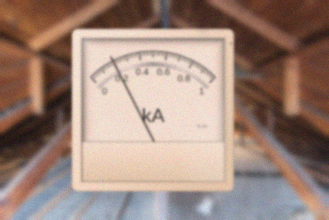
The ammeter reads {"value": 0.2, "unit": "kA"}
